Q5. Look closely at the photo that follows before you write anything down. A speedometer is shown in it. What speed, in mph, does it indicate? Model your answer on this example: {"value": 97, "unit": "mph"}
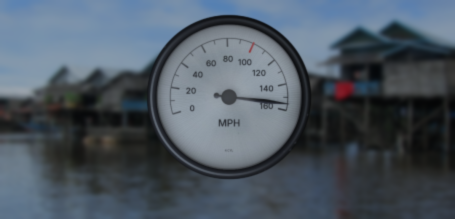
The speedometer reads {"value": 155, "unit": "mph"}
